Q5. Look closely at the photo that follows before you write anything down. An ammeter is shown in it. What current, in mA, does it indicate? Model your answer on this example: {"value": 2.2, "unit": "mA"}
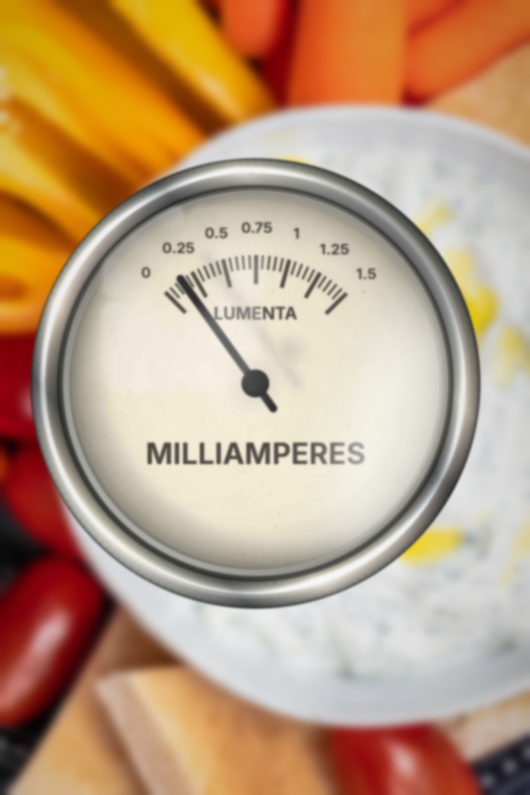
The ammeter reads {"value": 0.15, "unit": "mA"}
